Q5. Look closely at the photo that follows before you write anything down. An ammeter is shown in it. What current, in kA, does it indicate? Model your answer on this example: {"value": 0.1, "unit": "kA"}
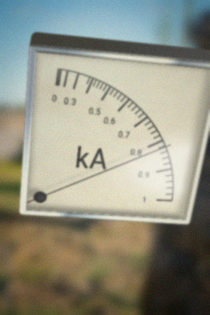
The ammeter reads {"value": 0.82, "unit": "kA"}
